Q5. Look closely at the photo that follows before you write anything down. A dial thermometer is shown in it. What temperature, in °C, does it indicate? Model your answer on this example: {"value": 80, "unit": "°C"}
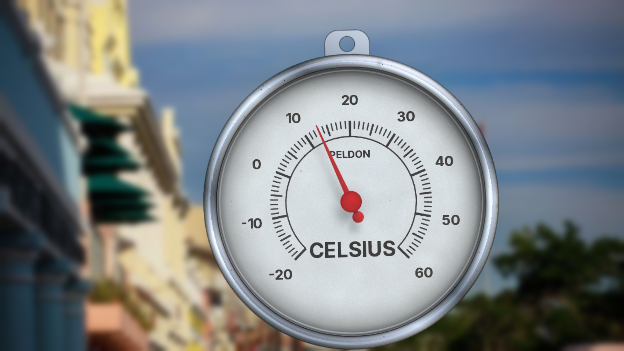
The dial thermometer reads {"value": 13, "unit": "°C"}
